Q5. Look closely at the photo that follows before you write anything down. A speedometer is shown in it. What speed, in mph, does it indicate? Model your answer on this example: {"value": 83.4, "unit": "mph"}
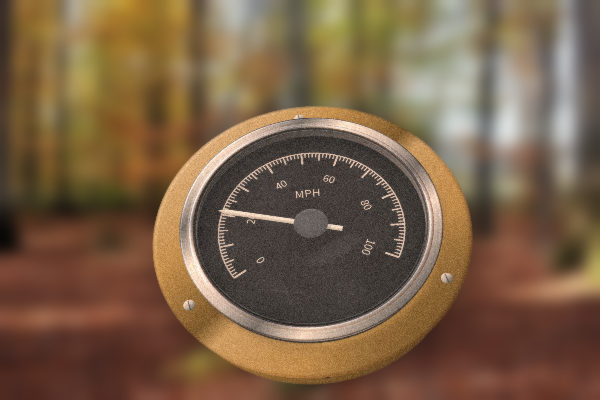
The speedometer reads {"value": 20, "unit": "mph"}
